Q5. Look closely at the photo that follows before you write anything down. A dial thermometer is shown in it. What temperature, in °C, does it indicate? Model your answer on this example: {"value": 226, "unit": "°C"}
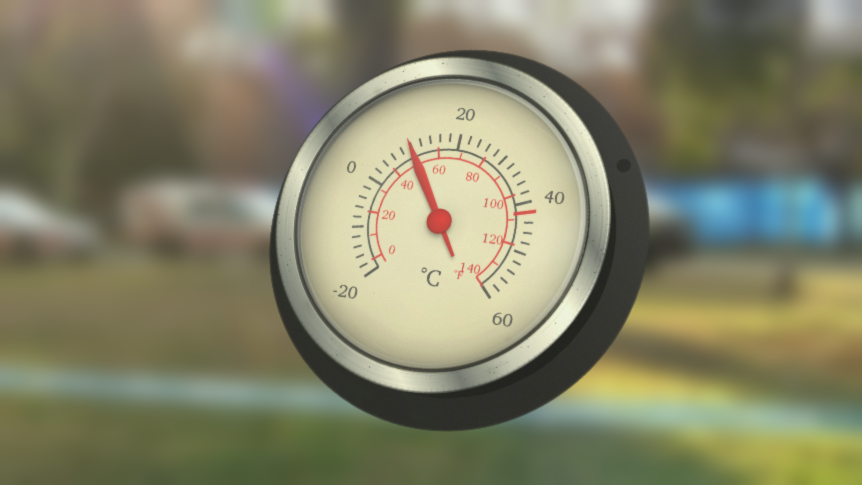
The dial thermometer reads {"value": 10, "unit": "°C"}
